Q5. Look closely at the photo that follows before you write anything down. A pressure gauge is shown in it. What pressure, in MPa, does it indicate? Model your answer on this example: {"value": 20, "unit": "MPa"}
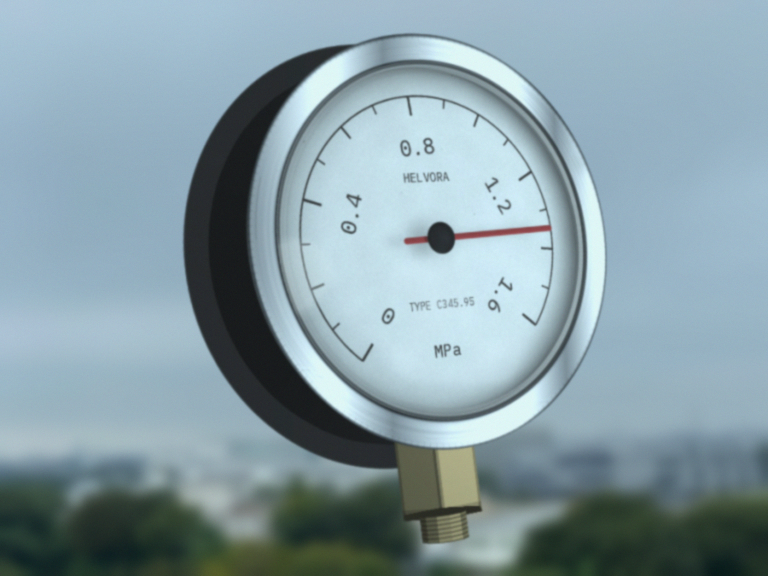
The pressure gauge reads {"value": 1.35, "unit": "MPa"}
